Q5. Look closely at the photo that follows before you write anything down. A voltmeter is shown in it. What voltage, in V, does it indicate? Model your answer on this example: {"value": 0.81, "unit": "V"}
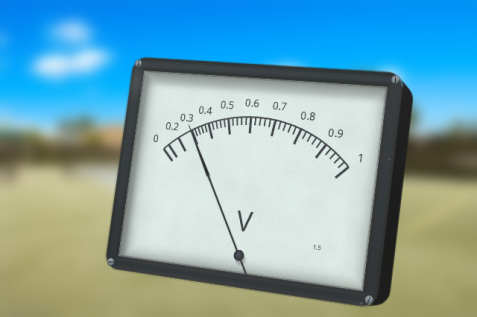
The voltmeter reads {"value": 0.3, "unit": "V"}
